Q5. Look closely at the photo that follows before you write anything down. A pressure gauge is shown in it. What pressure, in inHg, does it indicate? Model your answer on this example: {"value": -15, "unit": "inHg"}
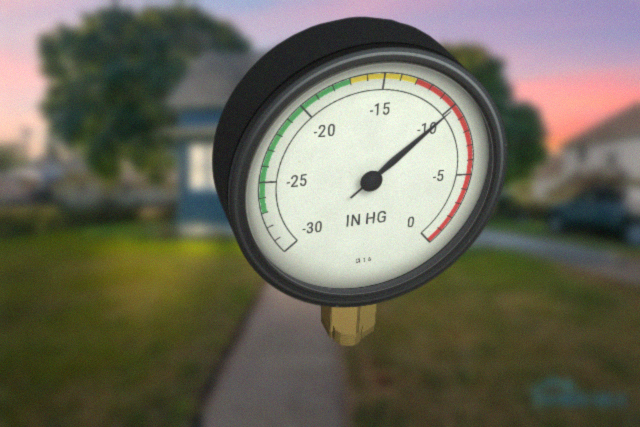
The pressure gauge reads {"value": -10, "unit": "inHg"}
